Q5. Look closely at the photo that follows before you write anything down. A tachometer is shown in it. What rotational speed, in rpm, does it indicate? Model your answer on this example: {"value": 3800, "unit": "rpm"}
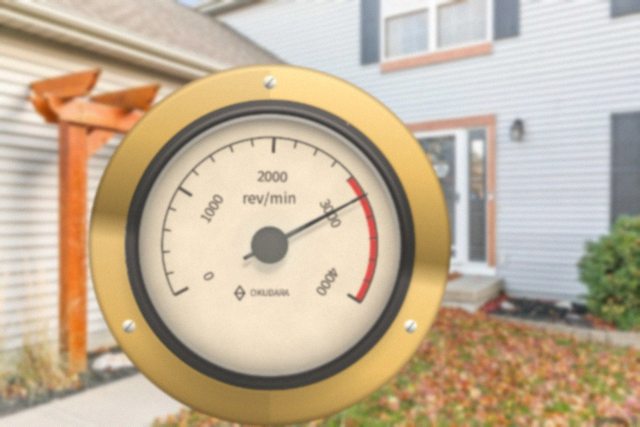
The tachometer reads {"value": 3000, "unit": "rpm"}
